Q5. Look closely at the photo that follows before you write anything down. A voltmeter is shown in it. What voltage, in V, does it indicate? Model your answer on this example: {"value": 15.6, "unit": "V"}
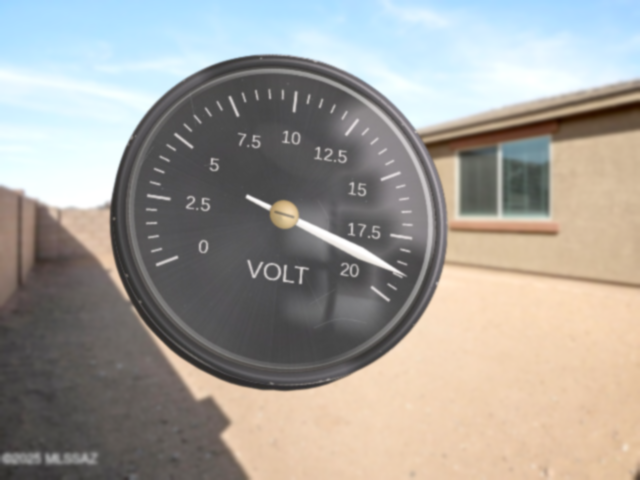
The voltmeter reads {"value": 19, "unit": "V"}
